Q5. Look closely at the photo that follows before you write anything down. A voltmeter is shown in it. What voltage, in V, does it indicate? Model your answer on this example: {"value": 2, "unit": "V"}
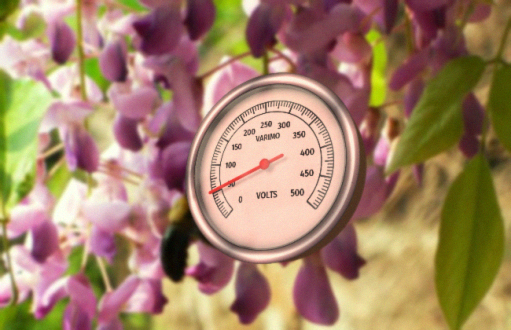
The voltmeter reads {"value": 50, "unit": "V"}
